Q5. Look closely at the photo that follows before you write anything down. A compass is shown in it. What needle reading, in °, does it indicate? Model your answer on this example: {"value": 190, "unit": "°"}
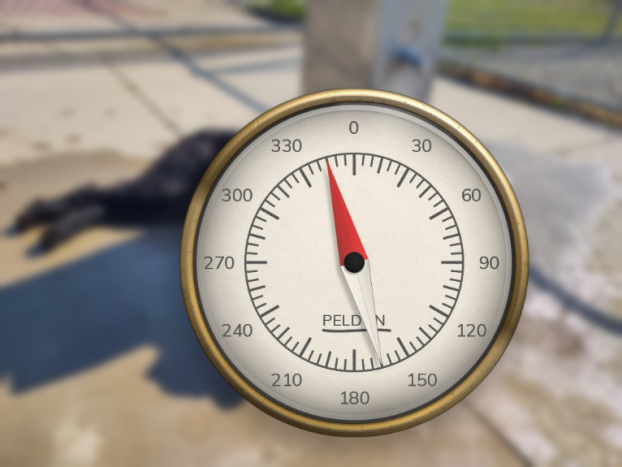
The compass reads {"value": 345, "unit": "°"}
